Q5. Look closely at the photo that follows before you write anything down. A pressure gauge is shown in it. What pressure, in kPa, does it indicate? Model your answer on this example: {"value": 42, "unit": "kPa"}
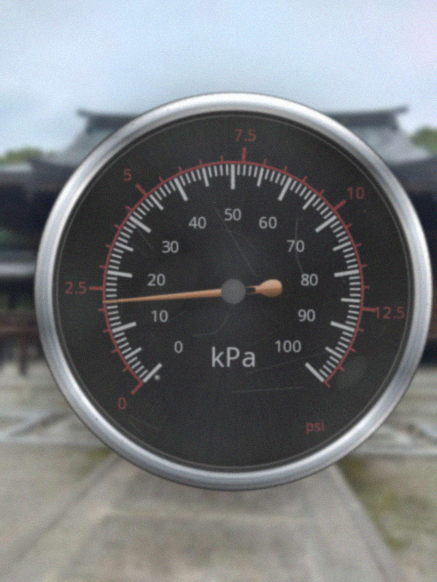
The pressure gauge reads {"value": 15, "unit": "kPa"}
